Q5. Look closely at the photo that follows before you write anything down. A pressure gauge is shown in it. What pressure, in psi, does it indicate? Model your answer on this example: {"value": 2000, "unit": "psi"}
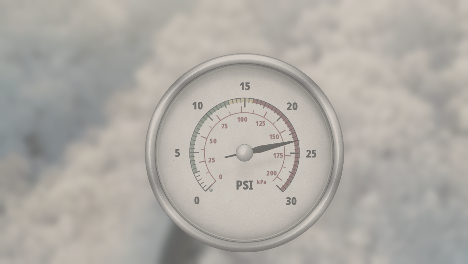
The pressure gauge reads {"value": 23.5, "unit": "psi"}
